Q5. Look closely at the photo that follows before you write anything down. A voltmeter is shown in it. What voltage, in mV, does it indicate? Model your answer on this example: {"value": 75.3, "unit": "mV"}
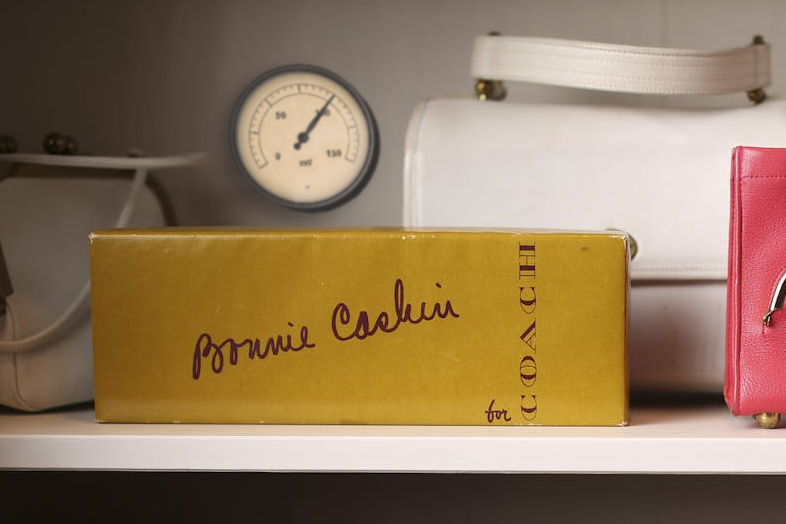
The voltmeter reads {"value": 100, "unit": "mV"}
